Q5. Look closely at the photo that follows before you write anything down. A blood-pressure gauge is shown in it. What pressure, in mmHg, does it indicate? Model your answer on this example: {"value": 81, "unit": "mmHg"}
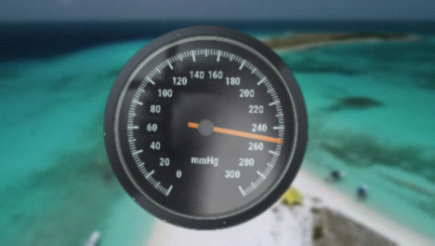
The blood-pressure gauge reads {"value": 250, "unit": "mmHg"}
